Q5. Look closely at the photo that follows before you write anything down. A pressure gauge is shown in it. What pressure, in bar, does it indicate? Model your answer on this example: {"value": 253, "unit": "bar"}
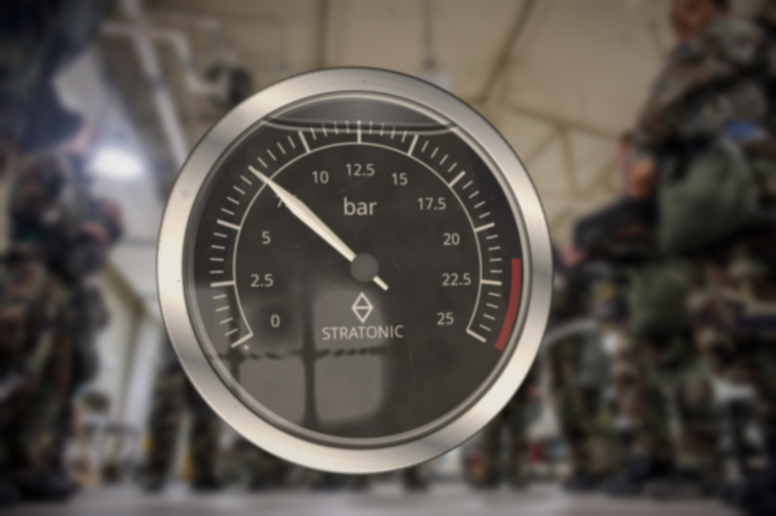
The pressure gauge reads {"value": 7.5, "unit": "bar"}
